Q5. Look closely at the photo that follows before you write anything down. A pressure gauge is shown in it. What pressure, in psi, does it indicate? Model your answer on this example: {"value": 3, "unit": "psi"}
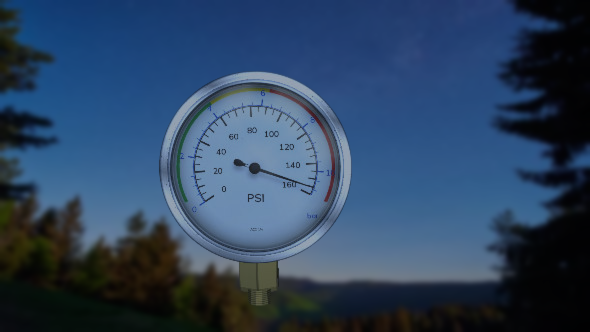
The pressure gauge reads {"value": 155, "unit": "psi"}
